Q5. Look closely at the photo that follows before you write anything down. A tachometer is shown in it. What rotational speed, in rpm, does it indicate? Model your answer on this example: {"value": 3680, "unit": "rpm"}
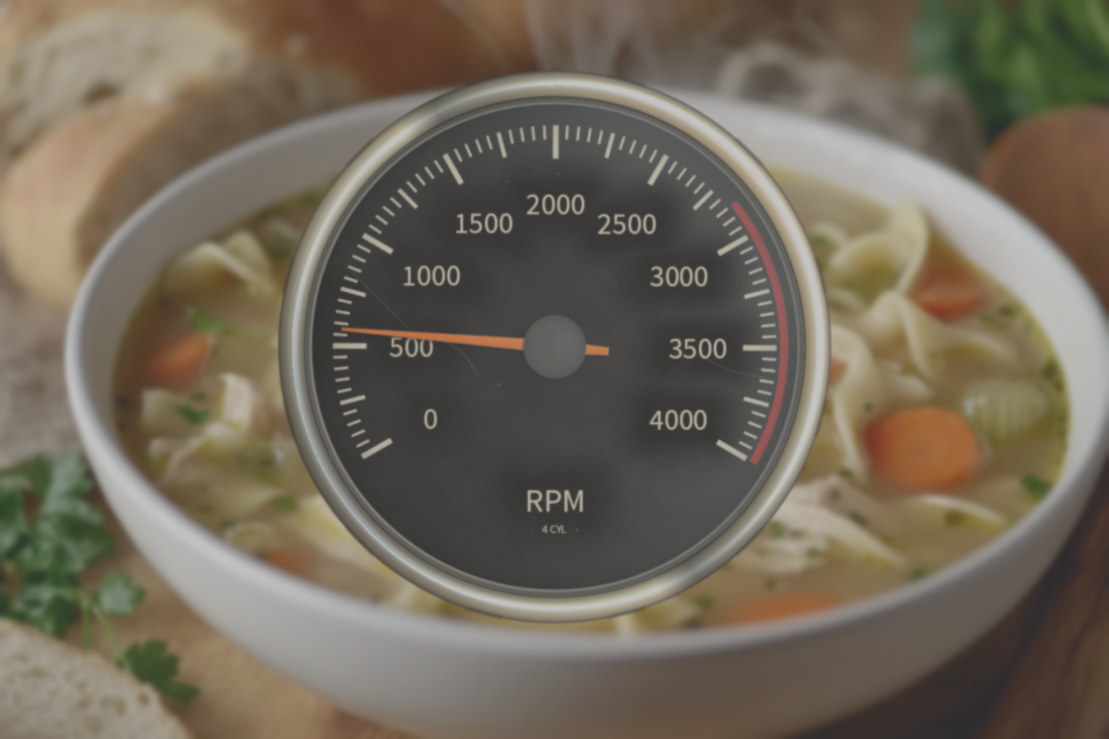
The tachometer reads {"value": 575, "unit": "rpm"}
